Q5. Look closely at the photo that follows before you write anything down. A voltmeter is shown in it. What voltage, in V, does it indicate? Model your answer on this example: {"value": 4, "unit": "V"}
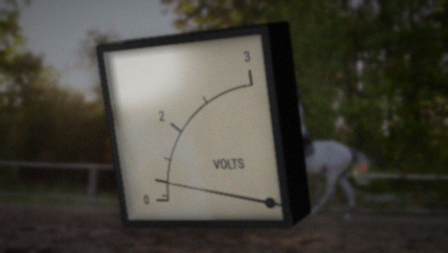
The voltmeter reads {"value": 1, "unit": "V"}
